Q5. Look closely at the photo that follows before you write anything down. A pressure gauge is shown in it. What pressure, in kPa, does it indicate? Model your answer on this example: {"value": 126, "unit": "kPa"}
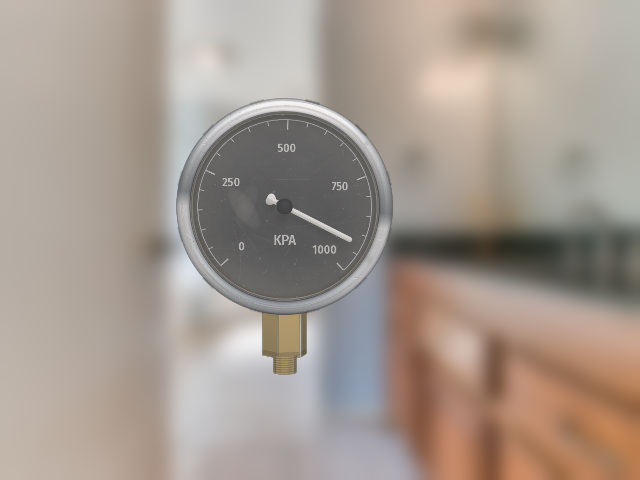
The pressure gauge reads {"value": 925, "unit": "kPa"}
